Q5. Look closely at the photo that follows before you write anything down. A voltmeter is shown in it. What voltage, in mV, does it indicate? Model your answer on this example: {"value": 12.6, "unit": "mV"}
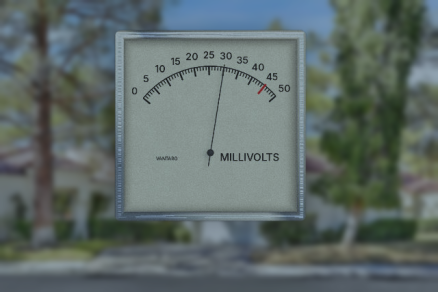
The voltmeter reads {"value": 30, "unit": "mV"}
